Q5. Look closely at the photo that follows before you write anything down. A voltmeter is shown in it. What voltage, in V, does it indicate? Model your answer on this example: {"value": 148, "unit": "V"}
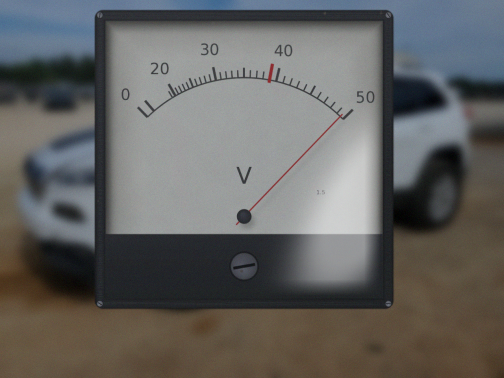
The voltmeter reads {"value": 49.5, "unit": "V"}
